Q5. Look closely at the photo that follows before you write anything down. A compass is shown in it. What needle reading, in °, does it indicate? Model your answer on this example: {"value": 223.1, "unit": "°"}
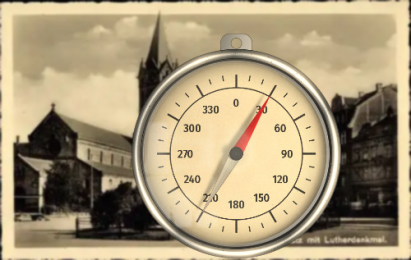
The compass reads {"value": 30, "unit": "°"}
